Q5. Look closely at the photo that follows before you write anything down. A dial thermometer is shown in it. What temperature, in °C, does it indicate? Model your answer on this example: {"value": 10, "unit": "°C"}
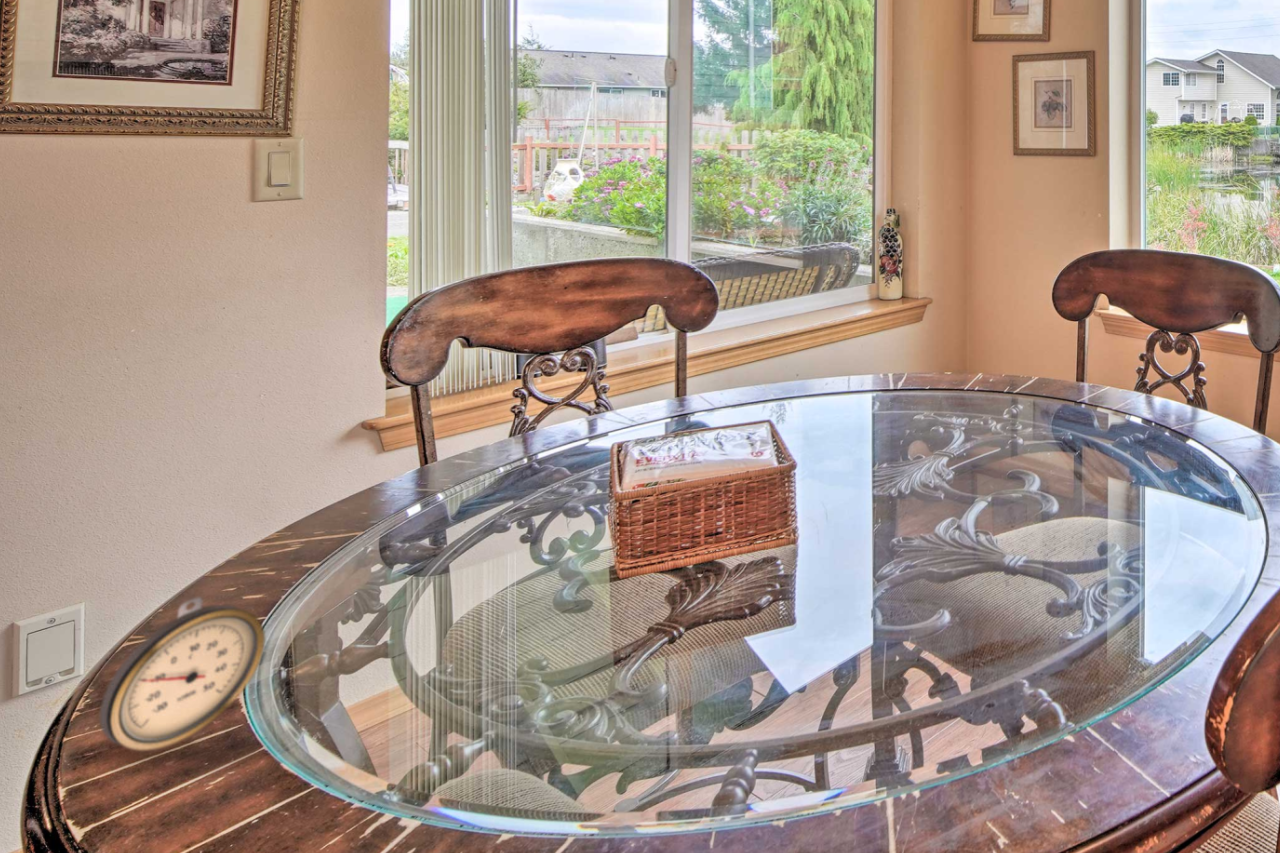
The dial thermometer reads {"value": -10, "unit": "°C"}
